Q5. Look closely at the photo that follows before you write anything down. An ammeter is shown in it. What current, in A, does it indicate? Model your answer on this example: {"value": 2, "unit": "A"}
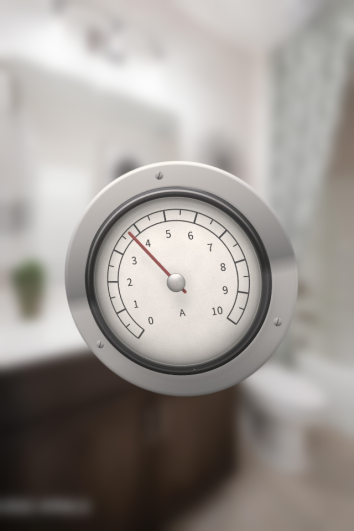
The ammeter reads {"value": 3.75, "unit": "A"}
